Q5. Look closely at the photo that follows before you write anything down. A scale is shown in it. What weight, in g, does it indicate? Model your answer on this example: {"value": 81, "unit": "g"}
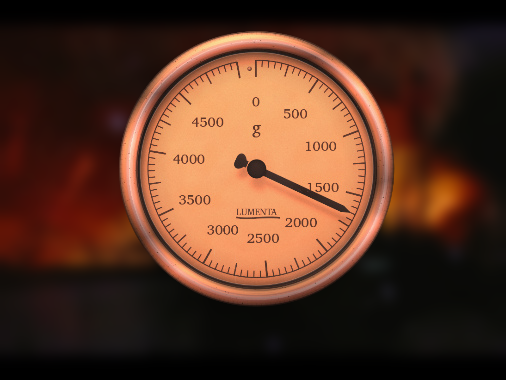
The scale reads {"value": 1650, "unit": "g"}
